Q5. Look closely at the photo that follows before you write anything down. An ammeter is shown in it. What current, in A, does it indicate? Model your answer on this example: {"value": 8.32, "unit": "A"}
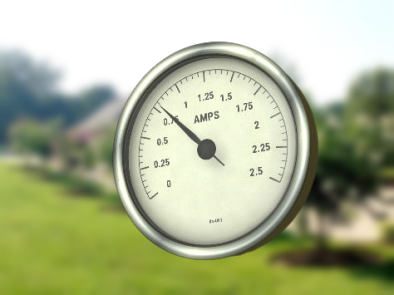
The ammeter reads {"value": 0.8, "unit": "A"}
